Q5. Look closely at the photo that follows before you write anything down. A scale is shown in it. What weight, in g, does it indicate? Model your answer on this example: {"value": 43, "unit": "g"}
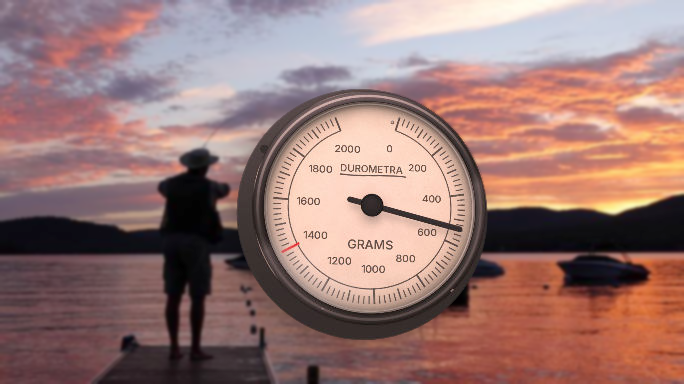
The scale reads {"value": 540, "unit": "g"}
